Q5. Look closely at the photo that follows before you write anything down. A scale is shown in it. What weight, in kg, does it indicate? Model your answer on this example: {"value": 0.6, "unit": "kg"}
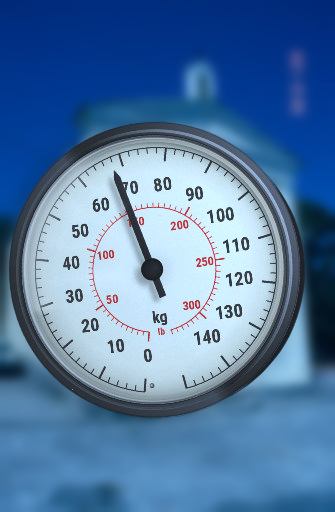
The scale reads {"value": 68, "unit": "kg"}
